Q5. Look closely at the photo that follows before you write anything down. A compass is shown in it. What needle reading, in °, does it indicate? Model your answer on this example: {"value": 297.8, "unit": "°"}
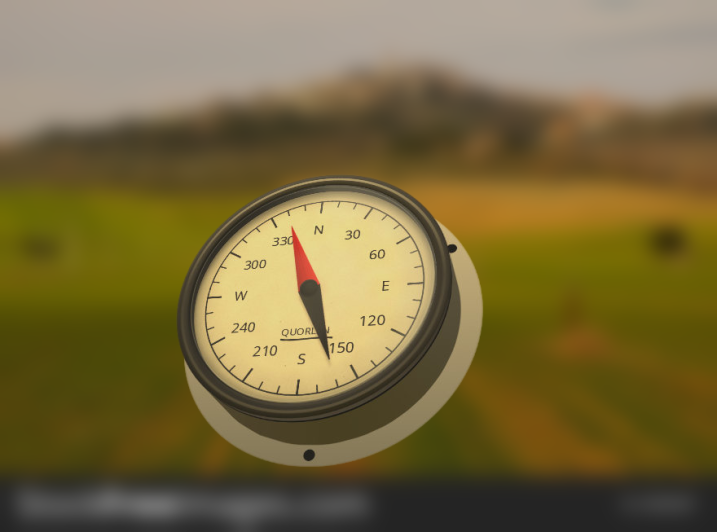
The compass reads {"value": 340, "unit": "°"}
